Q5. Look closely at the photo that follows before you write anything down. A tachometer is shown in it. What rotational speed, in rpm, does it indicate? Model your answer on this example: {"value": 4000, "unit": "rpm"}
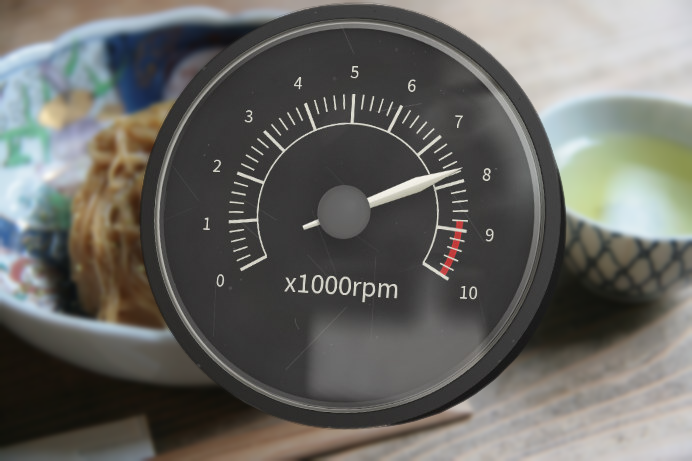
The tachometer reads {"value": 7800, "unit": "rpm"}
